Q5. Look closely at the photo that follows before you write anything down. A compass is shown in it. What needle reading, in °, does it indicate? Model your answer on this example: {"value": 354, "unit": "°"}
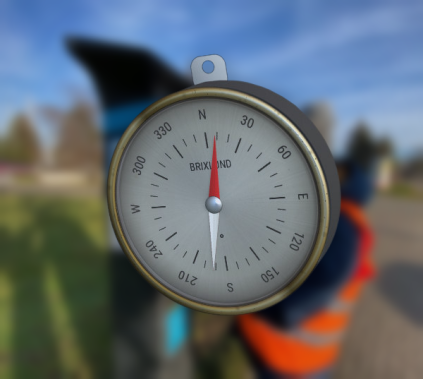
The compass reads {"value": 10, "unit": "°"}
